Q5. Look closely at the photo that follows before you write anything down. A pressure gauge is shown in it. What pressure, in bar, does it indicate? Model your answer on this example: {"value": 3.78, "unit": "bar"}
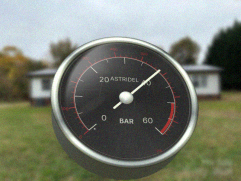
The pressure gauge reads {"value": 40, "unit": "bar"}
